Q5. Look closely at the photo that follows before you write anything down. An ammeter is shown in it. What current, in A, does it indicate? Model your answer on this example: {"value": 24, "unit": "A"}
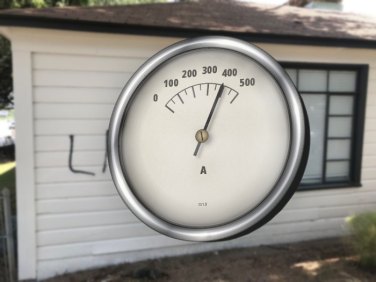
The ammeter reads {"value": 400, "unit": "A"}
